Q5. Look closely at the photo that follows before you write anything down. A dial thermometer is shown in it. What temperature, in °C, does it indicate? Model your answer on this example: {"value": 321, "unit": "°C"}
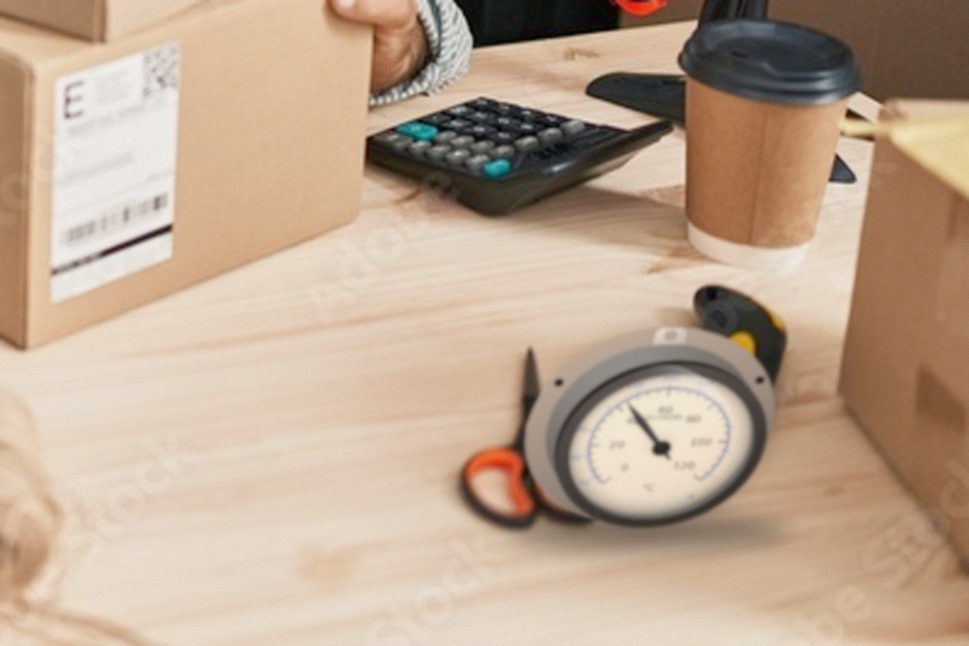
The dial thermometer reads {"value": 44, "unit": "°C"}
